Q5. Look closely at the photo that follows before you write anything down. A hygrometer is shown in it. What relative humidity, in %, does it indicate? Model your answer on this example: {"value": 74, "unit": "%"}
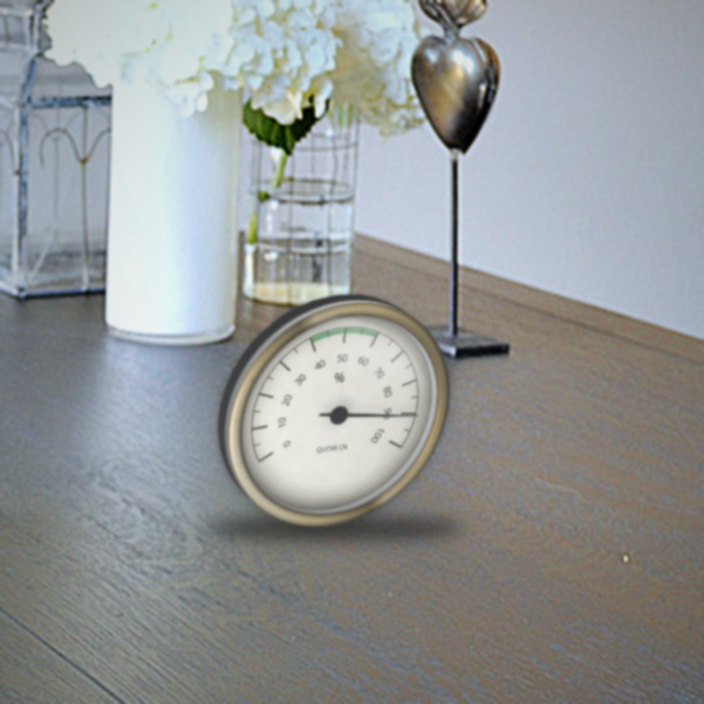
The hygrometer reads {"value": 90, "unit": "%"}
